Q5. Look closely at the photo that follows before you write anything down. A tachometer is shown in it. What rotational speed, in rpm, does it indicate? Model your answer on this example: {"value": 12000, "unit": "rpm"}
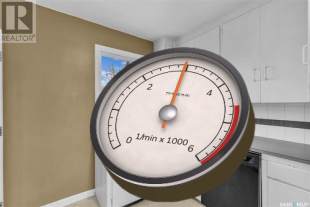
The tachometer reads {"value": 3000, "unit": "rpm"}
